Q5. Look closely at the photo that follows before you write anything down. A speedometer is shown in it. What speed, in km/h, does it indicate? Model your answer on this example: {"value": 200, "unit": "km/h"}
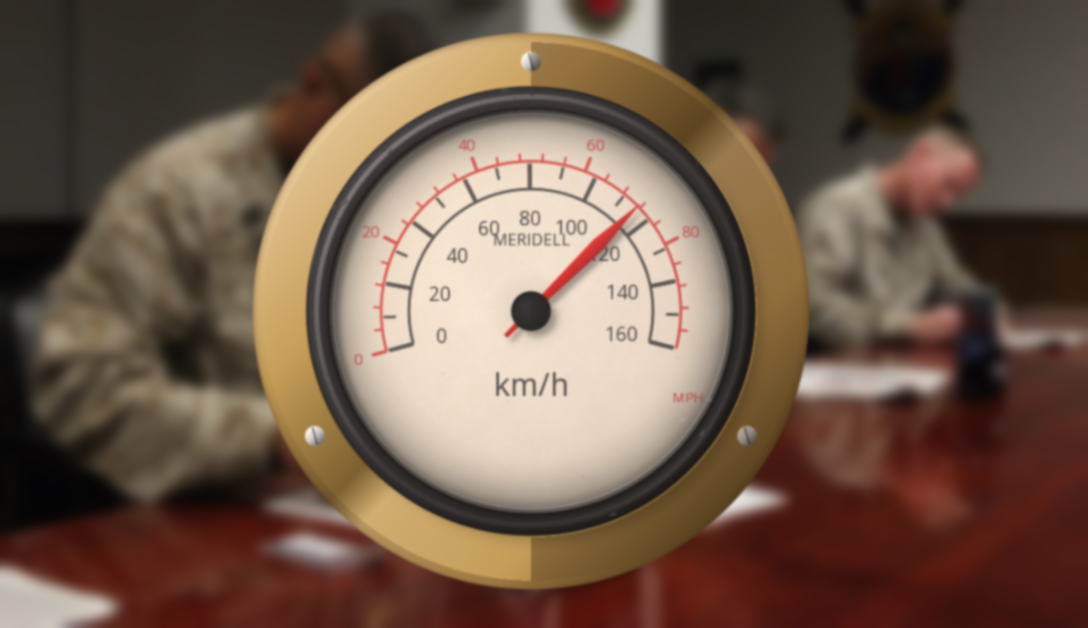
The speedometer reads {"value": 115, "unit": "km/h"}
